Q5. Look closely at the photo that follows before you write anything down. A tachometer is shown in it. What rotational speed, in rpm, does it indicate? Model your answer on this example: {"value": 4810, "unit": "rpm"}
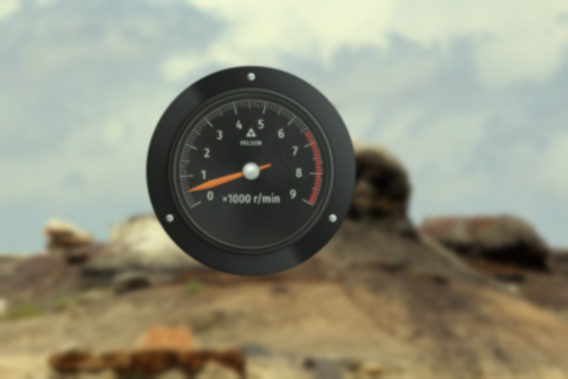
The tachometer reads {"value": 500, "unit": "rpm"}
